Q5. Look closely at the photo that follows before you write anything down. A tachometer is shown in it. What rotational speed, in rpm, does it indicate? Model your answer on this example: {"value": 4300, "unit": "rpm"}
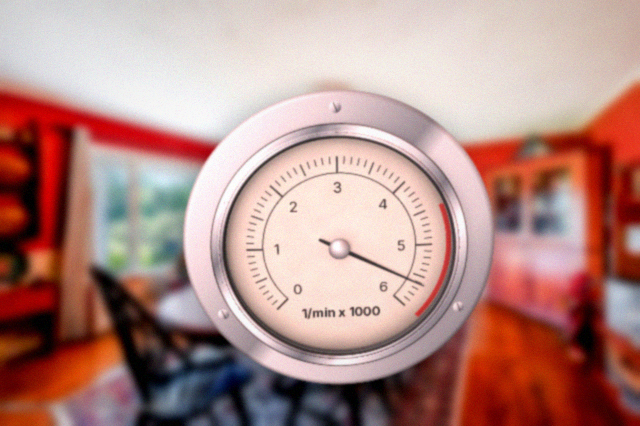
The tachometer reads {"value": 5600, "unit": "rpm"}
